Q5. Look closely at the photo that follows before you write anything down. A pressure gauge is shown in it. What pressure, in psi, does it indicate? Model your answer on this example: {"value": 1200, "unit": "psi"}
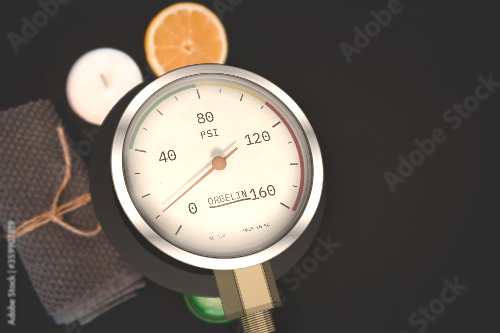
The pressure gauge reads {"value": 10, "unit": "psi"}
